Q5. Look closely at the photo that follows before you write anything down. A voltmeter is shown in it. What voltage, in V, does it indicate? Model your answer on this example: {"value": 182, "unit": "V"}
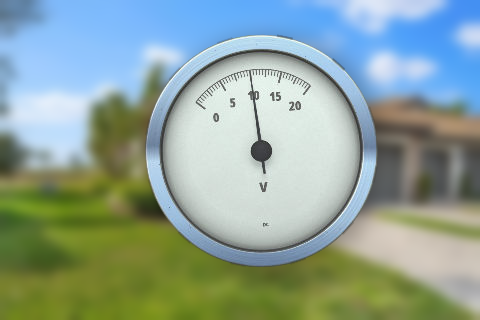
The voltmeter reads {"value": 10, "unit": "V"}
